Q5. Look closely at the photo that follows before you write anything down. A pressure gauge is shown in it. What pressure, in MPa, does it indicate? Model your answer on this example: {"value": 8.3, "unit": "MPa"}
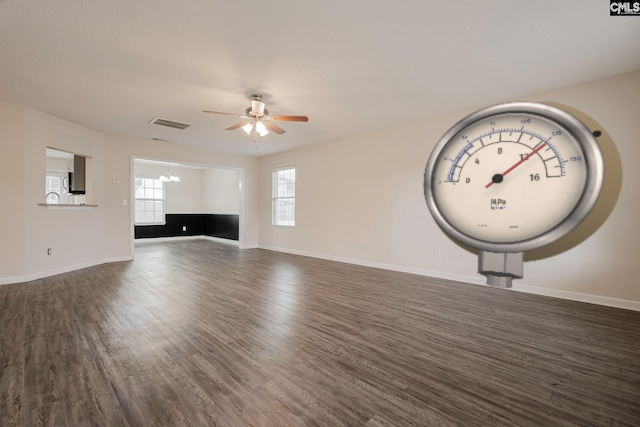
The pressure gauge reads {"value": 12.5, "unit": "MPa"}
